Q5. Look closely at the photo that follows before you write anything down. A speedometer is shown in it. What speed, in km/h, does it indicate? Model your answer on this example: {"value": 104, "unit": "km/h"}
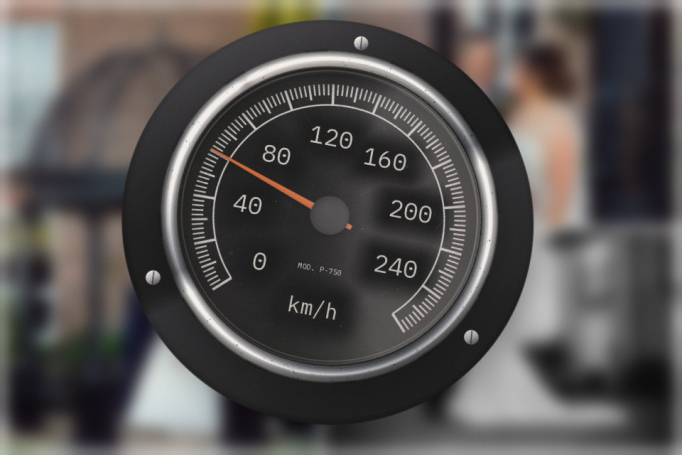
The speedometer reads {"value": 60, "unit": "km/h"}
